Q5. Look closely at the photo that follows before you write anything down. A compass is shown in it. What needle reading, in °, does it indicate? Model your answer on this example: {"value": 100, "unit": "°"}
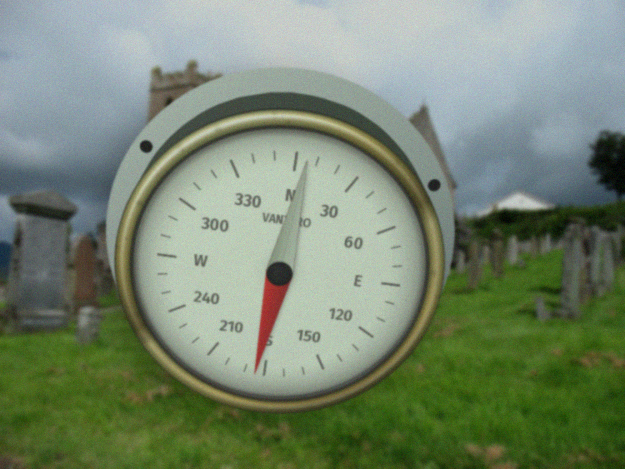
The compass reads {"value": 185, "unit": "°"}
